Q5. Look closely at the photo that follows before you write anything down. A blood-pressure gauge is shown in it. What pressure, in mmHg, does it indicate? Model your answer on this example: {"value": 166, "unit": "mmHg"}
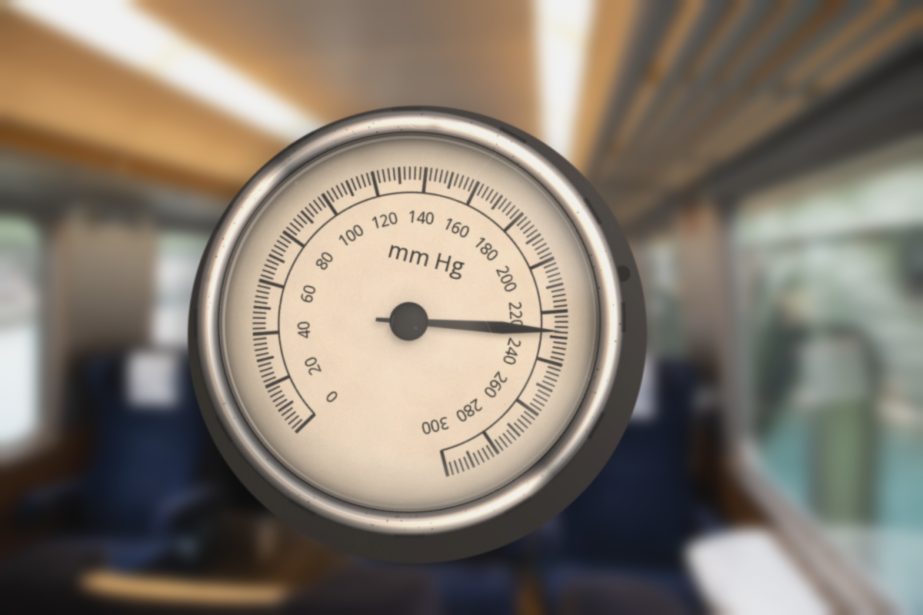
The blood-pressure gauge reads {"value": 228, "unit": "mmHg"}
